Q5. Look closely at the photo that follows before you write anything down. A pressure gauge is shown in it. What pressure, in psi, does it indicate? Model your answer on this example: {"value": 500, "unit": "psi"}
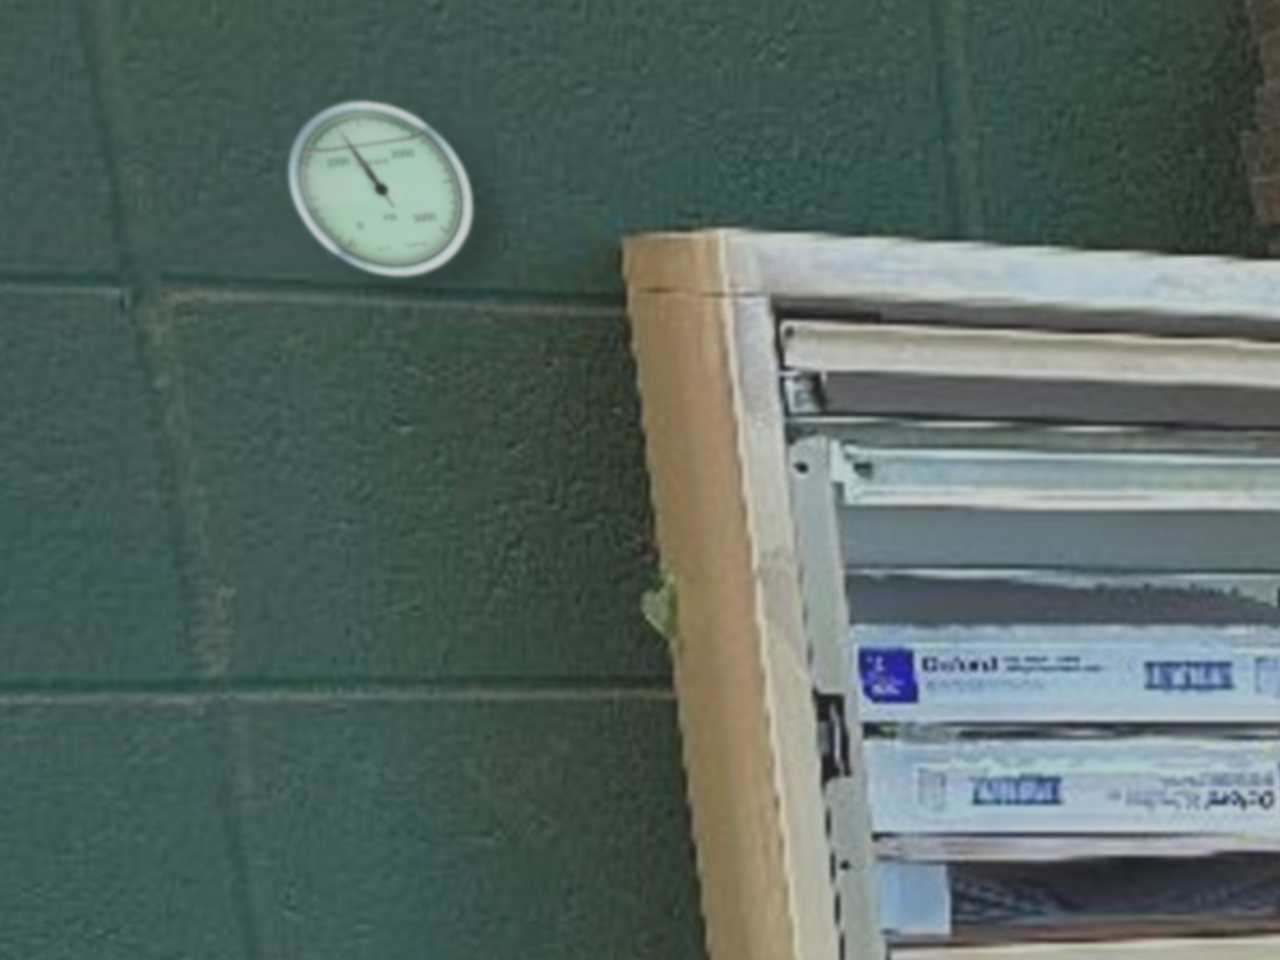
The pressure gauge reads {"value": 1300, "unit": "psi"}
